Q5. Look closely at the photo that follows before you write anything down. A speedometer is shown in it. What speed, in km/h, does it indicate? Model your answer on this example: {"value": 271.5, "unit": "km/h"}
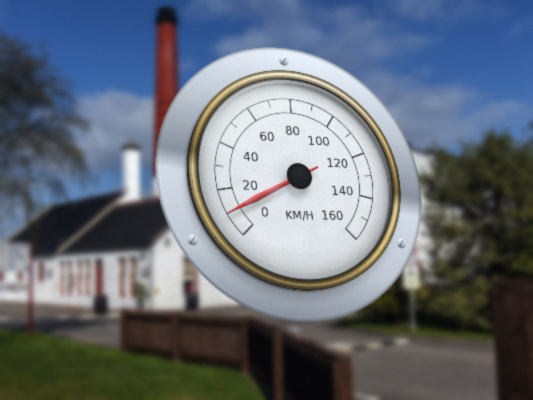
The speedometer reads {"value": 10, "unit": "km/h"}
